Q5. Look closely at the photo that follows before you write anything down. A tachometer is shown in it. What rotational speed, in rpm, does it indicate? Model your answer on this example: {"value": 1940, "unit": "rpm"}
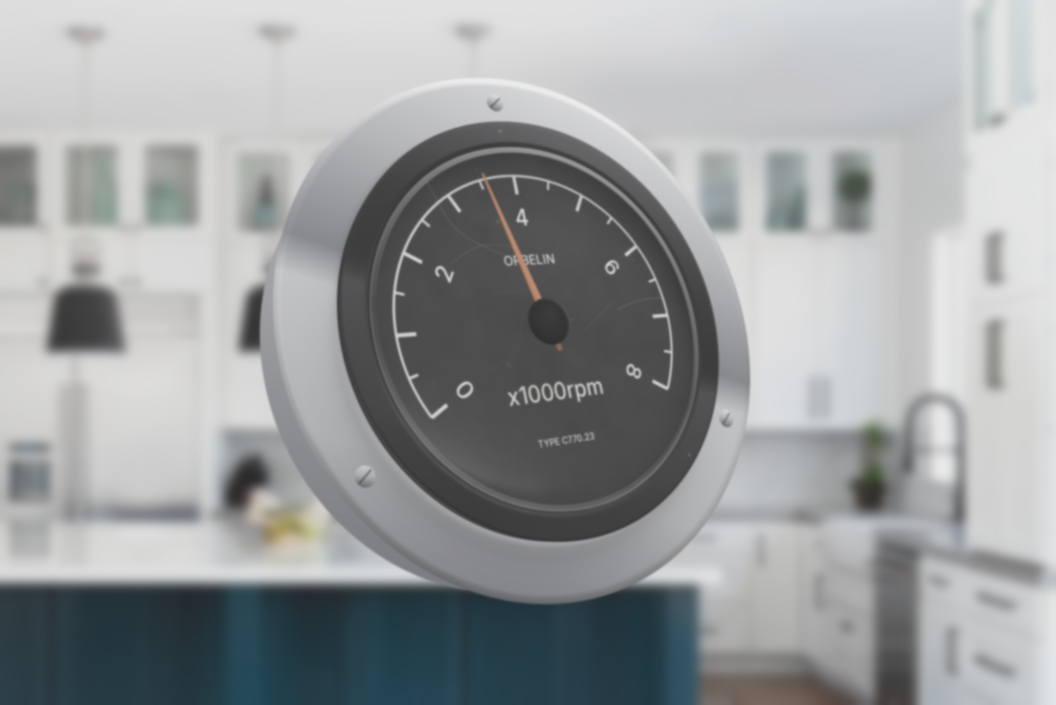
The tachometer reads {"value": 3500, "unit": "rpm"}
